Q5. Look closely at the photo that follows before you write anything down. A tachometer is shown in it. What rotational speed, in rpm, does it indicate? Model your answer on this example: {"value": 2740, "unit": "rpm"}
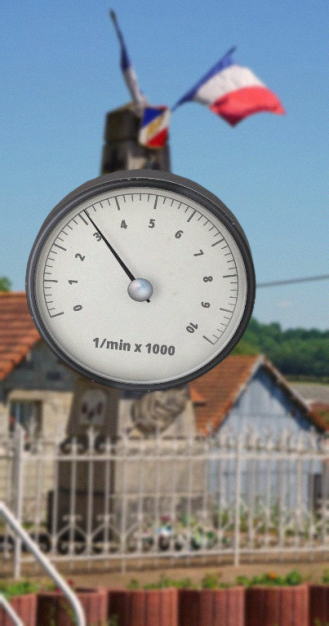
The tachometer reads {"value": 3200, "unit": "rpm"}
